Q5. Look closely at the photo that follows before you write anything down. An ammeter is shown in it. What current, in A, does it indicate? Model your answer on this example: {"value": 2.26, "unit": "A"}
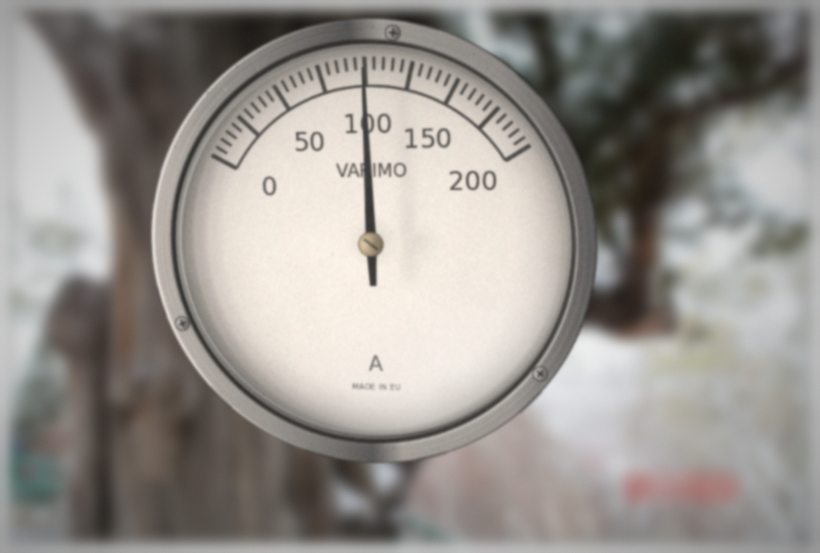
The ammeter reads {"value": 100, "unit": "A"}
